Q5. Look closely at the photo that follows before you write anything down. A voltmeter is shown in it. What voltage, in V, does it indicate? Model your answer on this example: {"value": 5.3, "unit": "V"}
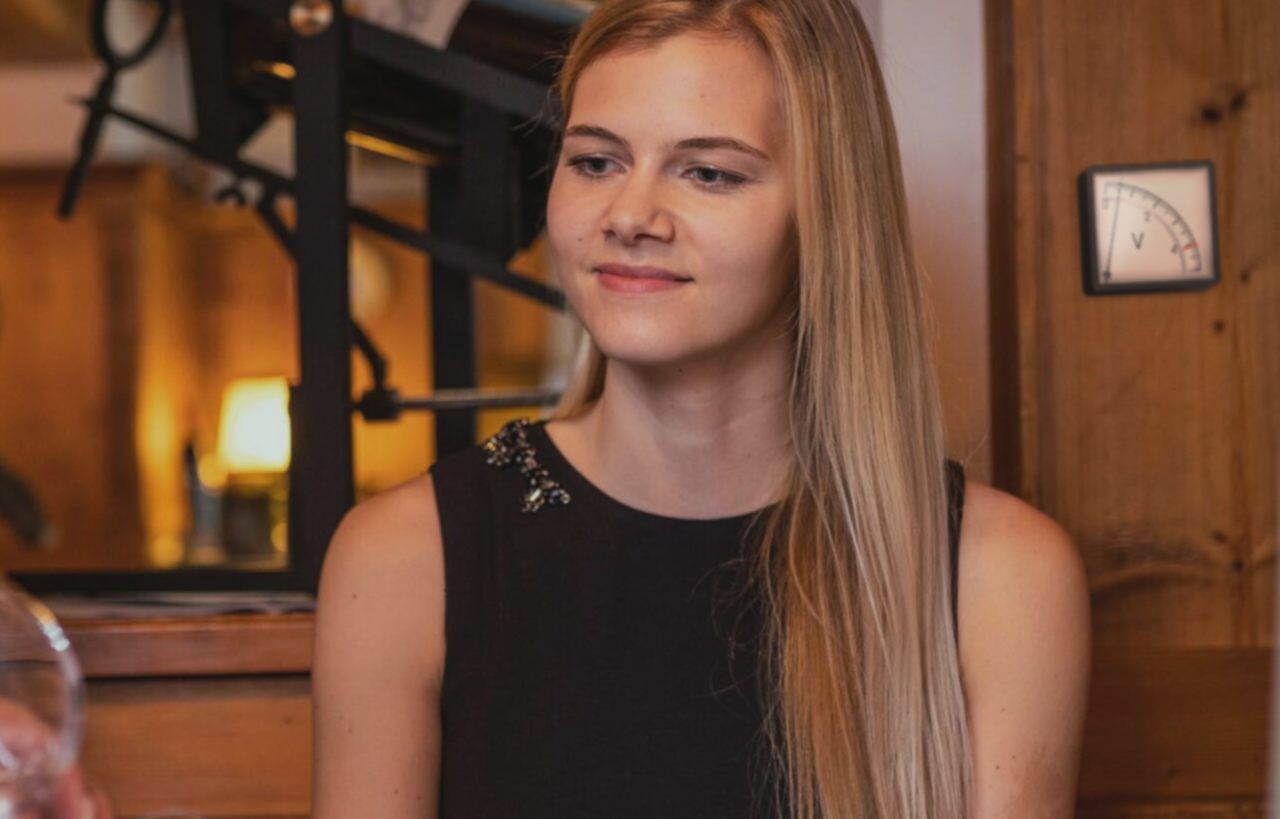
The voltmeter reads {"value": 0.5, "unit": "V"}
